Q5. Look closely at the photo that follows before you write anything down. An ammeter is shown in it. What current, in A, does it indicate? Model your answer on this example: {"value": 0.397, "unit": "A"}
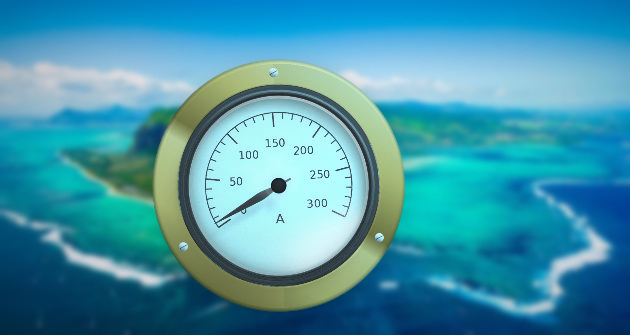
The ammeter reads {"value": 5, "unit": "A"}
